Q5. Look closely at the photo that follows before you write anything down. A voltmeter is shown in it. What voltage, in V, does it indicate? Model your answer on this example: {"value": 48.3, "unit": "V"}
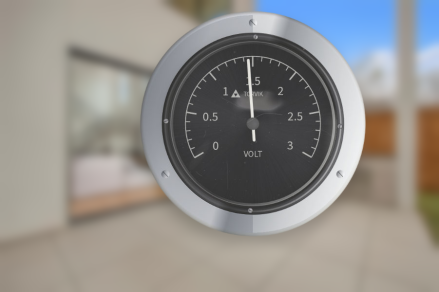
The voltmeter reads {"value": 1.45, "unit": "V"}
